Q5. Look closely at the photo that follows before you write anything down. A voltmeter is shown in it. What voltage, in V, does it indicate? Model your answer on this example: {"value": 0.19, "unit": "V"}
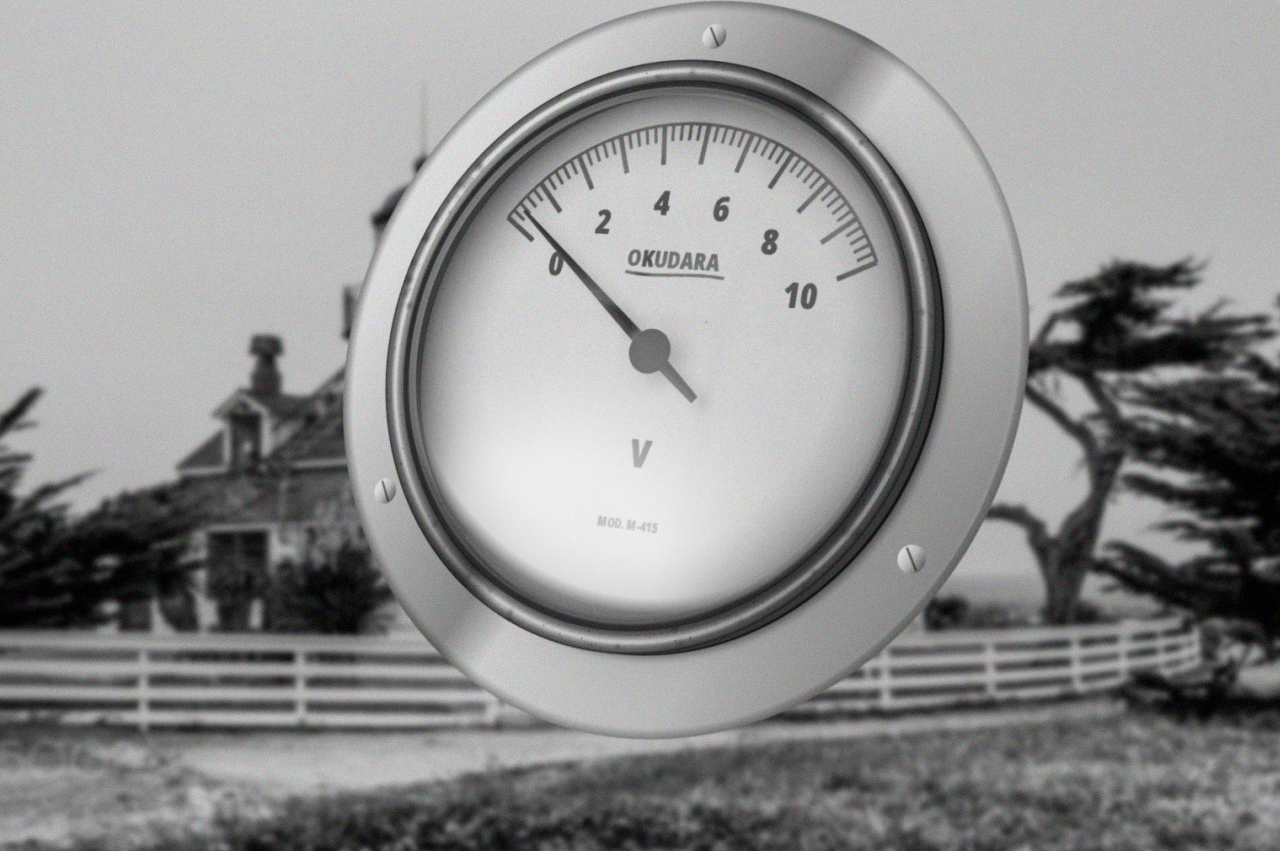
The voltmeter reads {"value": 0.4, "unit": "V"}
